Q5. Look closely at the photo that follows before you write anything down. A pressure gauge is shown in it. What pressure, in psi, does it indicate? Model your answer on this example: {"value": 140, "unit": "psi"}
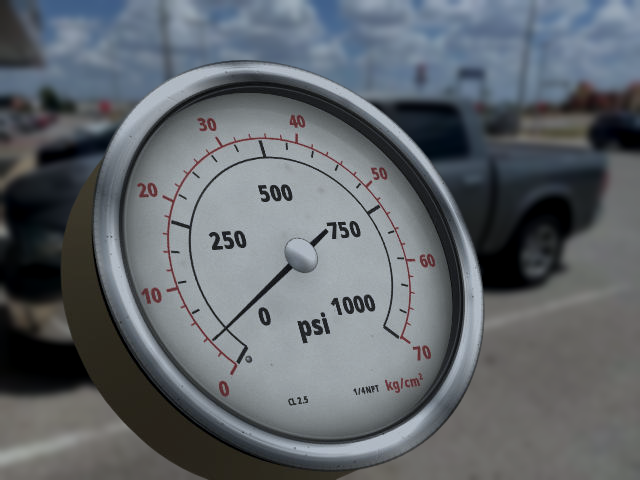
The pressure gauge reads {"value": 50, "unit": "psi"}
